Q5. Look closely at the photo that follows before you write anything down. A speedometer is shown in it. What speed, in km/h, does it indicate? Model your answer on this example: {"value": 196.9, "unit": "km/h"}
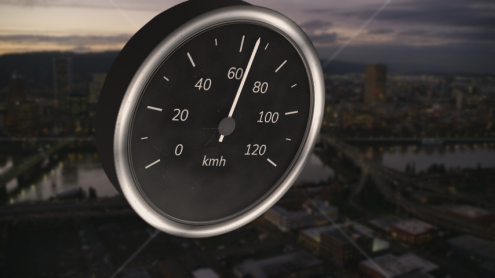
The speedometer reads {"value": 65, "unit": "km/h"}
